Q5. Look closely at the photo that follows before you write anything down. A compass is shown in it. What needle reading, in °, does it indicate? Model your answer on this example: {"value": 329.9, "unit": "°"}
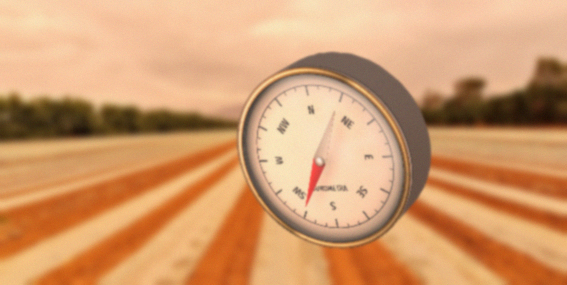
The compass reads {"value": 210, "unit": "°"}
